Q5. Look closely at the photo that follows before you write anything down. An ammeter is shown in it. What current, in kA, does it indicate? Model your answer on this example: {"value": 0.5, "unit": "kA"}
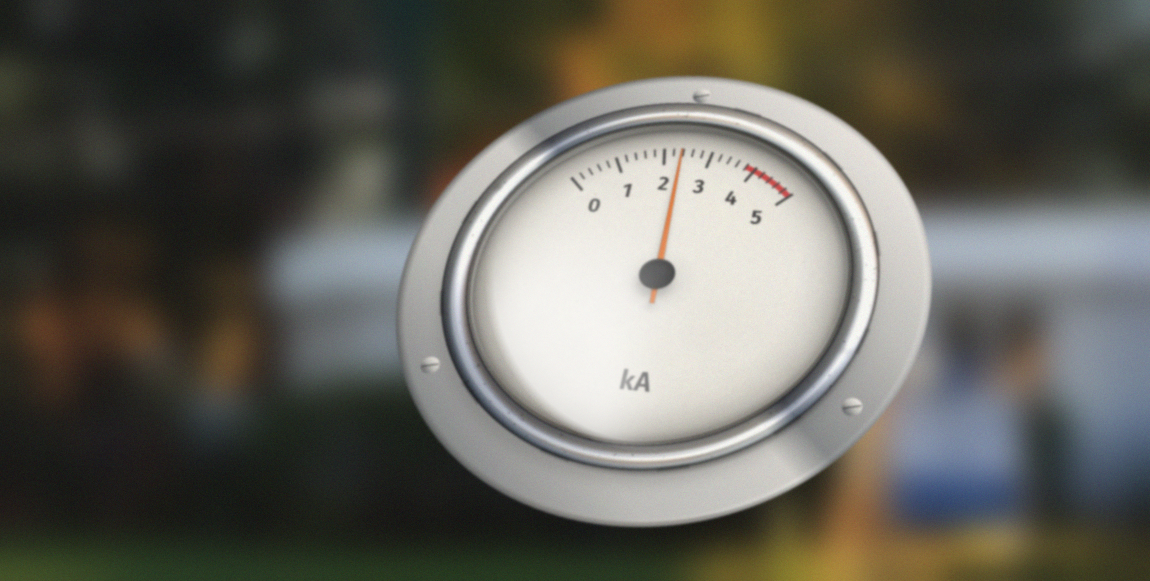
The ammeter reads {"value": 2.4, "unit": "kA"}
